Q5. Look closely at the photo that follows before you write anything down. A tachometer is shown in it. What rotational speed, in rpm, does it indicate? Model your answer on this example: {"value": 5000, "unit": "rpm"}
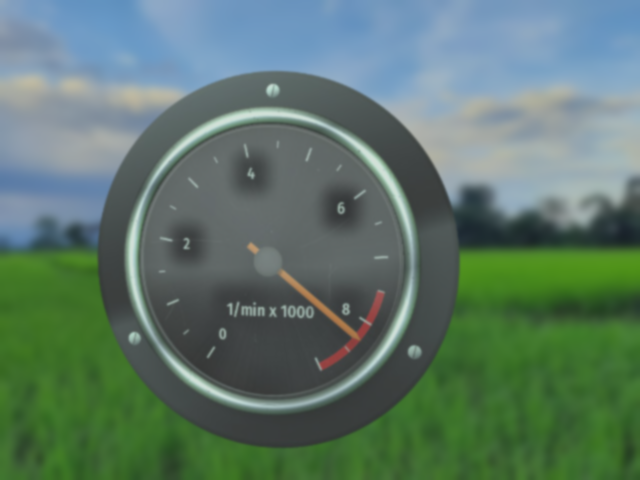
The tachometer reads {"value": 8250, "unit": "rpm"}
